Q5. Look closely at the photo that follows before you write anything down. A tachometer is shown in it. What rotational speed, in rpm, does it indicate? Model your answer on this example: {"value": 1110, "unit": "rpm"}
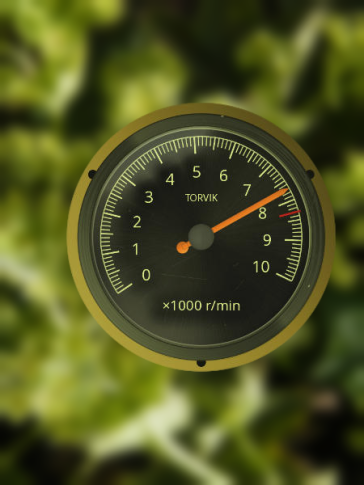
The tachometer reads {"value": 7700, "unit": "rpm"}
